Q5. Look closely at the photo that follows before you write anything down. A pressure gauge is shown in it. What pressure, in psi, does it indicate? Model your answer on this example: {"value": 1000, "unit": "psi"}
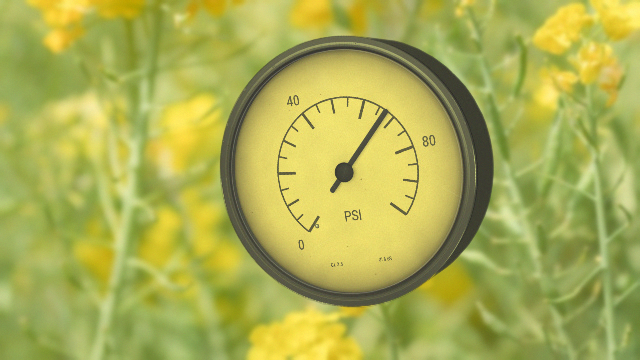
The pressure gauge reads {"value": 67.5, "unit": "psi"}
